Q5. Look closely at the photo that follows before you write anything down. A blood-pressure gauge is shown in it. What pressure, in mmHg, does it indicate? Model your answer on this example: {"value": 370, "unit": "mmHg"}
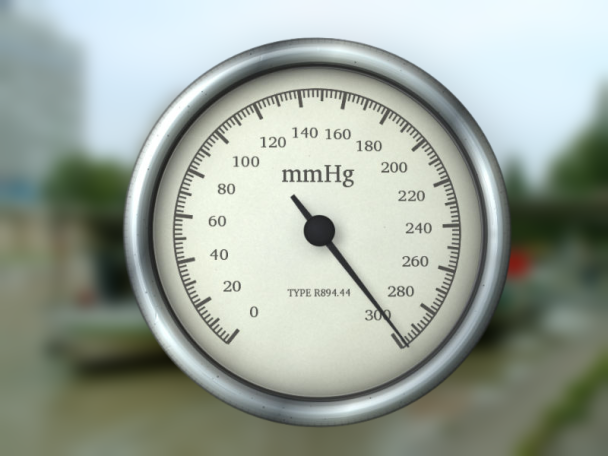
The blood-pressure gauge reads {"value": 298, "unit": "mmHg"}
